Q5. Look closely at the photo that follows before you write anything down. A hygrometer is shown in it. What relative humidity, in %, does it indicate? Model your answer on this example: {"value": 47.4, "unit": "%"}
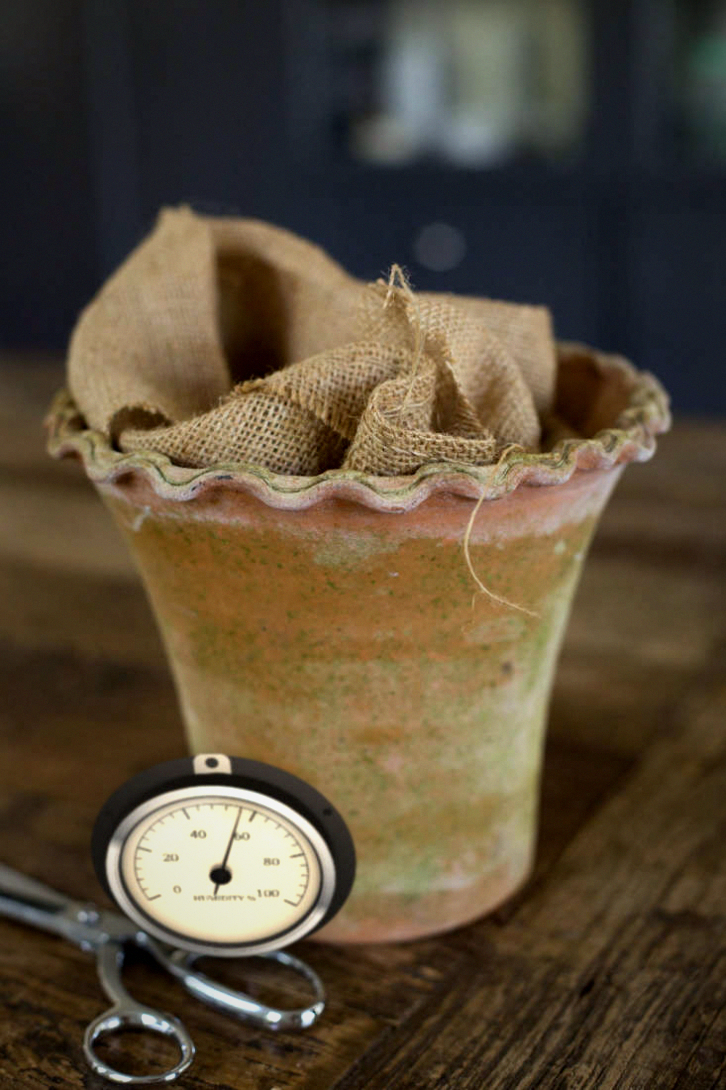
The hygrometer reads {"value": 56, "unit": "%"}
